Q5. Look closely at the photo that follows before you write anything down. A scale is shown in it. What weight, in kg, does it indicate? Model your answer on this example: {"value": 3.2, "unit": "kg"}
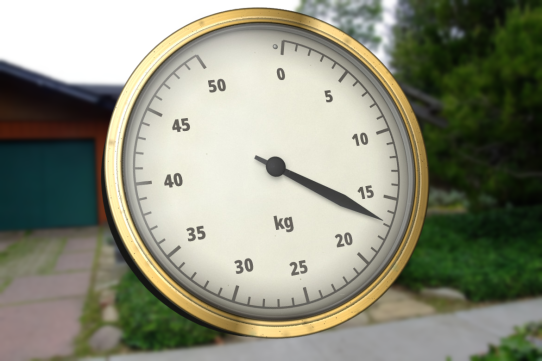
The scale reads {"value": 17, "unit": "kg"}
